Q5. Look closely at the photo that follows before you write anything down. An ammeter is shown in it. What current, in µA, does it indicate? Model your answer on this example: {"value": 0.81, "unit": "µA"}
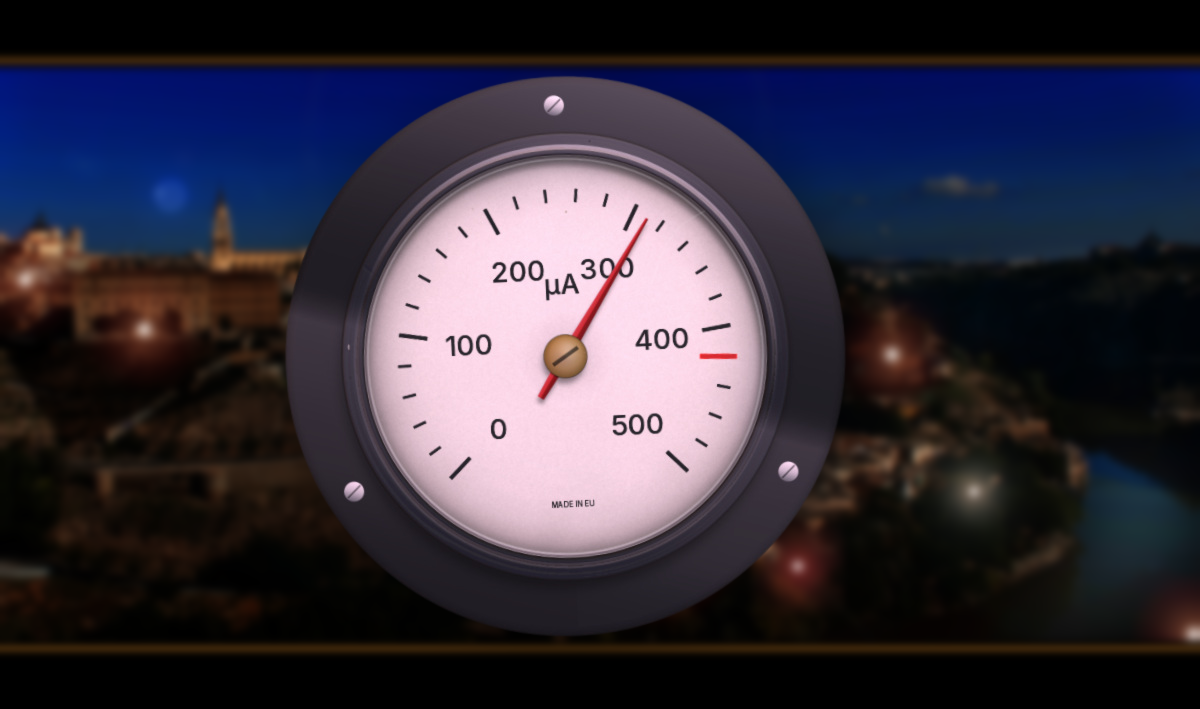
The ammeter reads {"value": 310, "unit": "µA"}
